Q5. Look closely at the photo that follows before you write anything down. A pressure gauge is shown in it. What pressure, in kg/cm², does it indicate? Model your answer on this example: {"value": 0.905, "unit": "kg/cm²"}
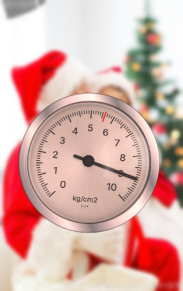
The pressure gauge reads {"value": 9, "unit": "kg/cm²"}
